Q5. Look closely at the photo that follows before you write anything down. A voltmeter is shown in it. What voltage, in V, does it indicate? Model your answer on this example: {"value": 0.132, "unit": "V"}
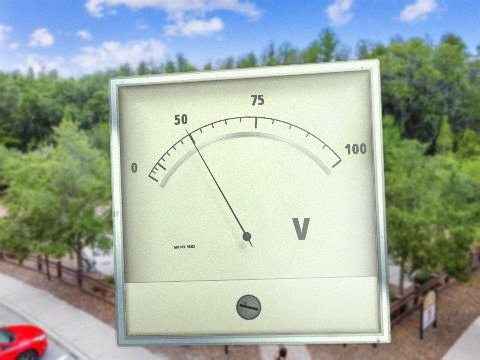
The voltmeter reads {"value": 50, "unit": "V"}
